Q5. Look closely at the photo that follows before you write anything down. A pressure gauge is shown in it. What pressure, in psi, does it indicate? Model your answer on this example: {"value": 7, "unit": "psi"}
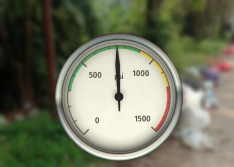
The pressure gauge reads {"value": 750, "unit": "psi"}
